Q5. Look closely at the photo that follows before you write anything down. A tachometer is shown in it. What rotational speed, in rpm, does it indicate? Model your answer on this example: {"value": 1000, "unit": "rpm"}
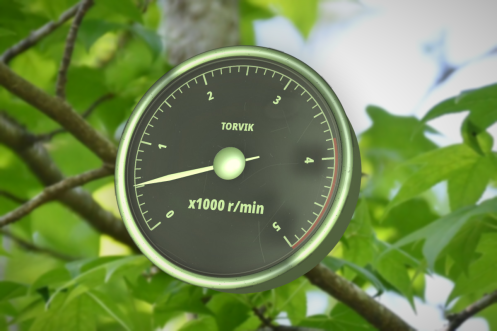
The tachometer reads {"value": 500, "unit": "rpm"}
